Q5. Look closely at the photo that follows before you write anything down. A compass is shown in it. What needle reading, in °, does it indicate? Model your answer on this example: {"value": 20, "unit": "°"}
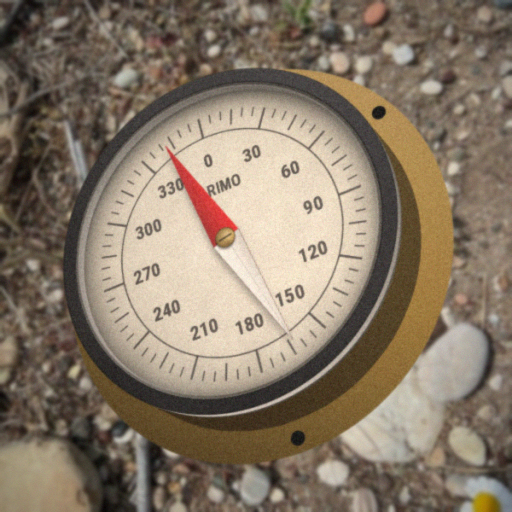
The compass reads {"value": 342.5, "unit": "°"}
